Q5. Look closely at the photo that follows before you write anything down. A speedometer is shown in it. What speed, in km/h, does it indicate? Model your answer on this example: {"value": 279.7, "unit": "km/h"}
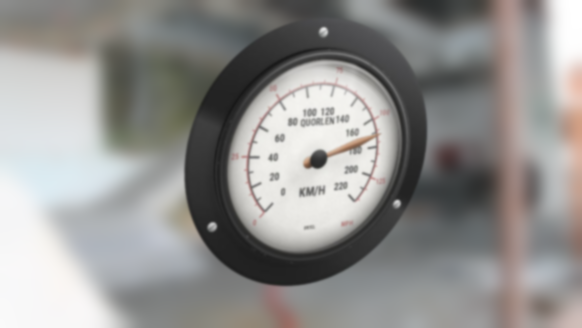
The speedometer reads {"value": 170, "unit": "km/h"}
